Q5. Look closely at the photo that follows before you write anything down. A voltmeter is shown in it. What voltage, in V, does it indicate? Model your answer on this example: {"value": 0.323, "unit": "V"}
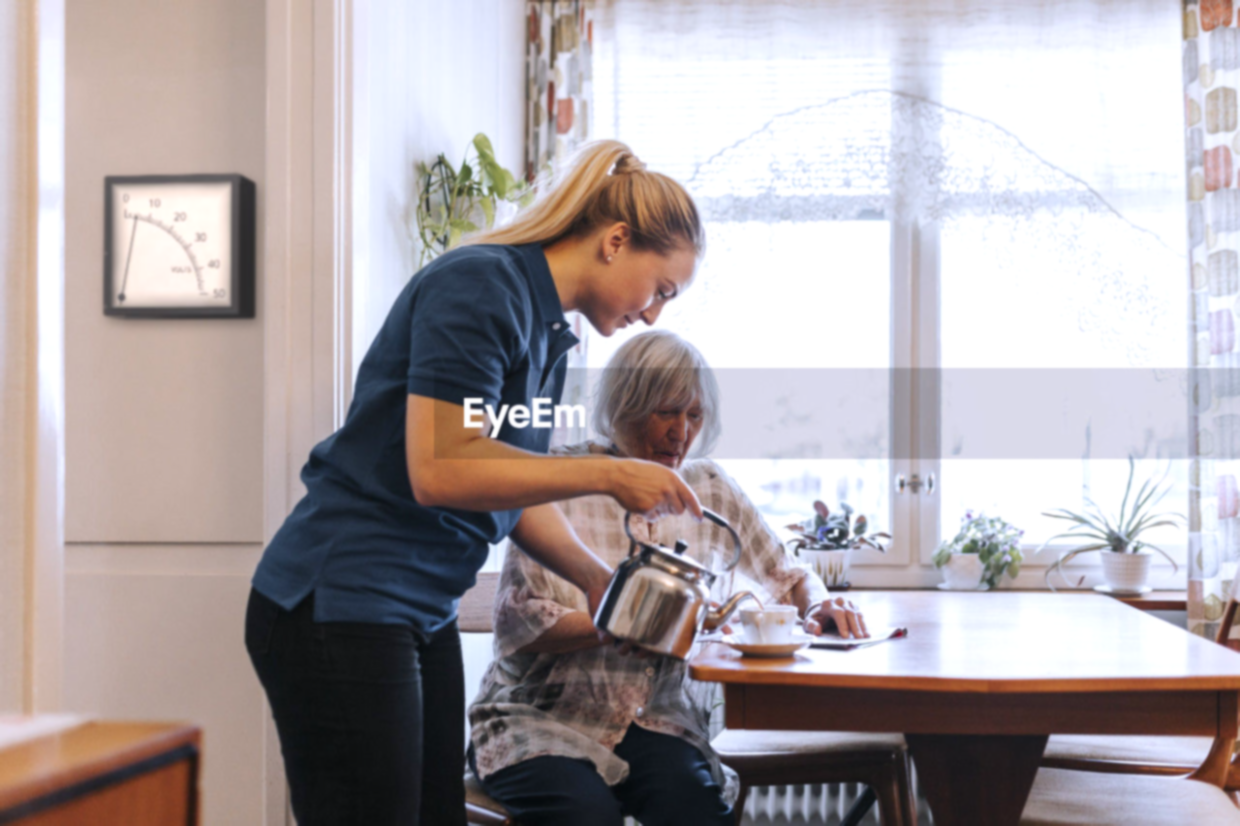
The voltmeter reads {"value": 5, "unit": "V"}
